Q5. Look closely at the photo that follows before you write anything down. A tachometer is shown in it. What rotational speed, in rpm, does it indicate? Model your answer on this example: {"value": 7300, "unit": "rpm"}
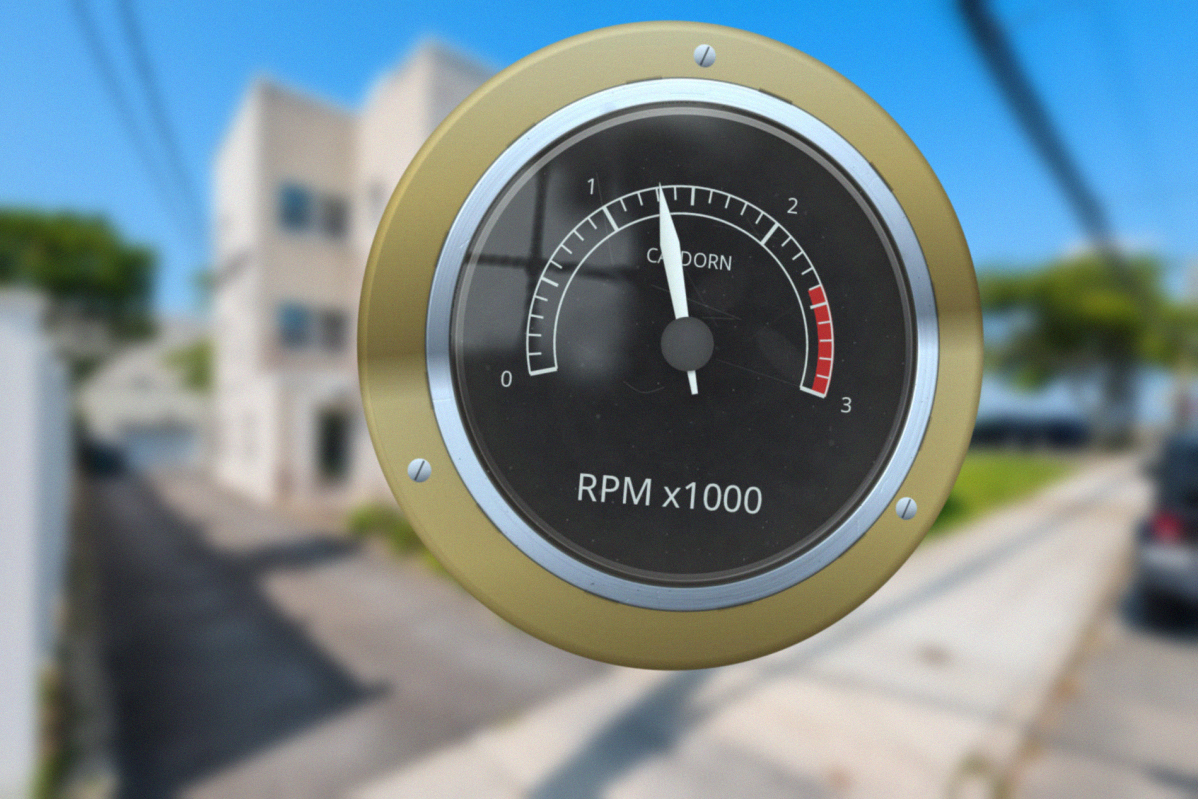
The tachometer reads {"value": 1300, "unit": "rpm"}
